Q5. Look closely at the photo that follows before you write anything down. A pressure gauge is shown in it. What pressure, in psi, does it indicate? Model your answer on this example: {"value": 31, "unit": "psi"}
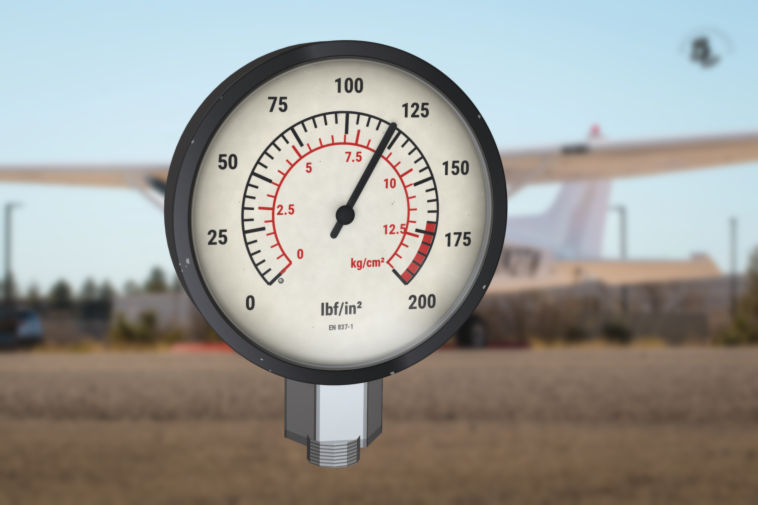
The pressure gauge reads {"value": 120, "unit": "psi"}
